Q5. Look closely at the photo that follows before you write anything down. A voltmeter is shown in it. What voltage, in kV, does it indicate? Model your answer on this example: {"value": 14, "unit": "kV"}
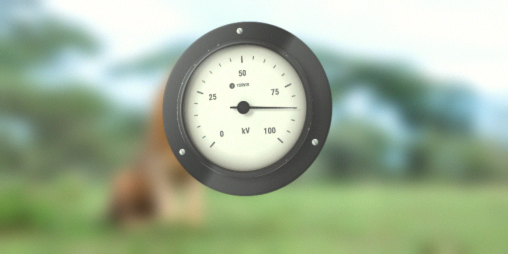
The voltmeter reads {"value": 85, "unit": "kV"}
